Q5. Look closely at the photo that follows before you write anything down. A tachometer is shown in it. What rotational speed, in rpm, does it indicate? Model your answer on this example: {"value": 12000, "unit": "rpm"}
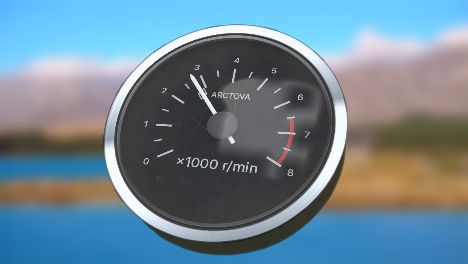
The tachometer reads {"value": 2750, "unit": "rpm"}
